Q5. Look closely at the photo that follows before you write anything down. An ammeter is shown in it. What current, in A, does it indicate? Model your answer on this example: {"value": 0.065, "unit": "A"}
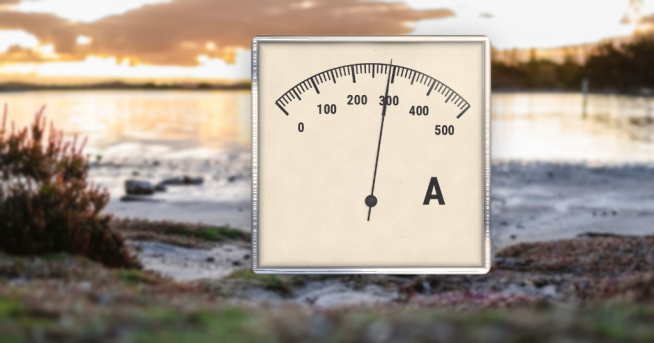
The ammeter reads {"value": 290, "unit": "A"}
